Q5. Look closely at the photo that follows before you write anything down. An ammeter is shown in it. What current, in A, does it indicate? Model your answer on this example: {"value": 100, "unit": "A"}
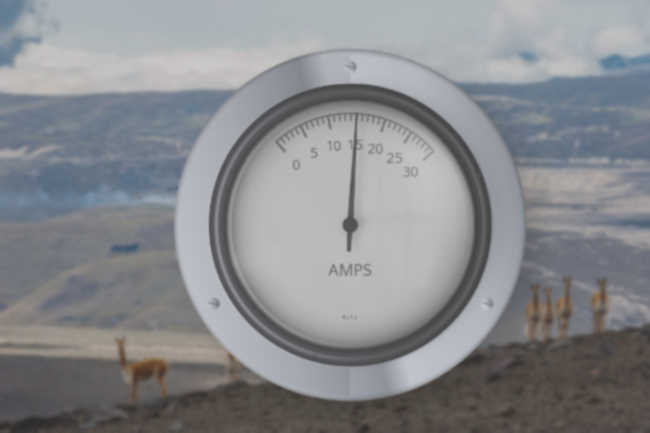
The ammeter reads {"value": 15, "unit": "A"}
